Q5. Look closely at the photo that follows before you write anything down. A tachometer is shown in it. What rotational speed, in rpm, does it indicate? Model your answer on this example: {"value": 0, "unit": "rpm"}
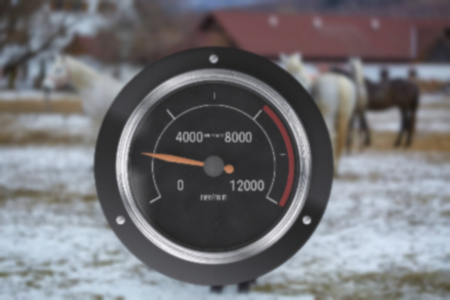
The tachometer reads {"value": 2000, "unit": "rpm"}
